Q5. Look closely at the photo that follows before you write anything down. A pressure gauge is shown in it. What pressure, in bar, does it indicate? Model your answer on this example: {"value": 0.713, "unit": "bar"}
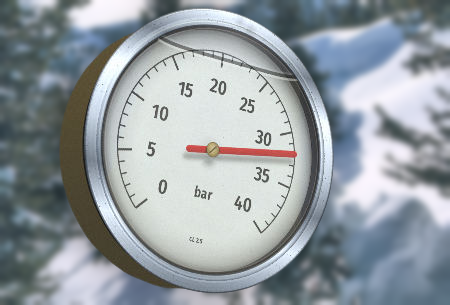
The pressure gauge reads {"value": 32, "unit": "bar"}
